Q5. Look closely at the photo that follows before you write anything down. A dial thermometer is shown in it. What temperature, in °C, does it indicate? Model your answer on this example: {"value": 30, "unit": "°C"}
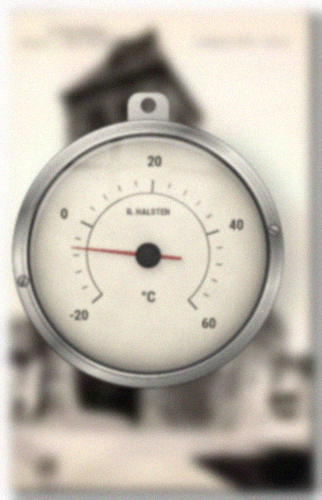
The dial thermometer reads {"value": -6, "unit": "°C"}
